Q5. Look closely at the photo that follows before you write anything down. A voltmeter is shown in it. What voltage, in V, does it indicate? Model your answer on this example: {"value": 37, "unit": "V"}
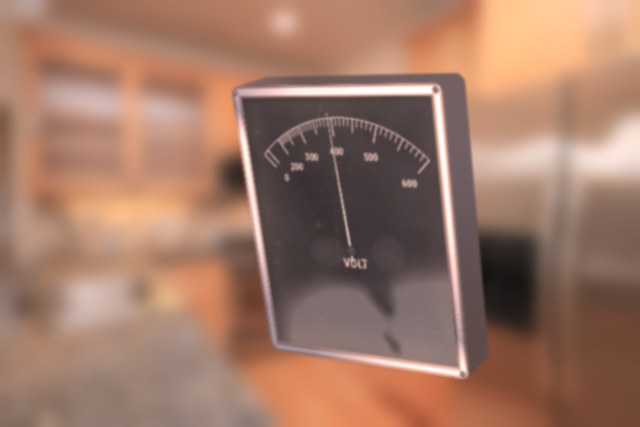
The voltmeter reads {"value": 400, "unit": "V"}
